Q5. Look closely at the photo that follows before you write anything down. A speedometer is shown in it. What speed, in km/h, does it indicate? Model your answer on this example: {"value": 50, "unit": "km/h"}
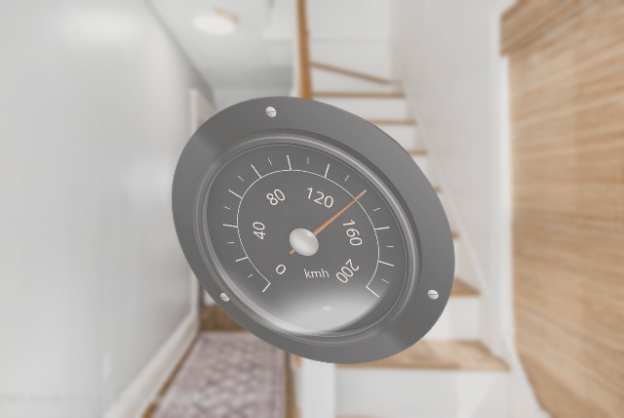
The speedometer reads {"value": 140, "unit": "km/h"}
